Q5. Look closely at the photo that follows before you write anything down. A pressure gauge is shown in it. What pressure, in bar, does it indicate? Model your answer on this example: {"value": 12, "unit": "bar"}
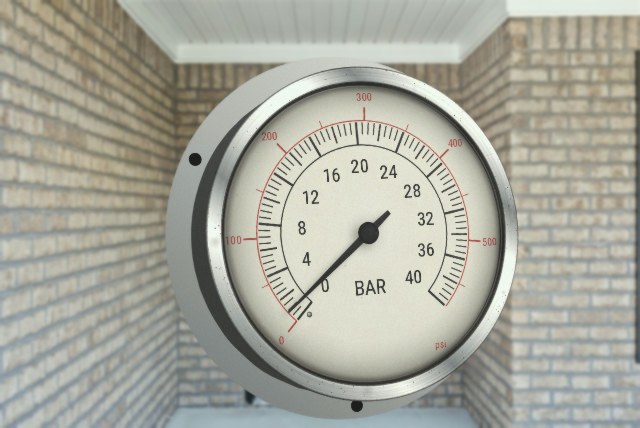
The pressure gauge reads {"value": 1, "unit": "bar"}
